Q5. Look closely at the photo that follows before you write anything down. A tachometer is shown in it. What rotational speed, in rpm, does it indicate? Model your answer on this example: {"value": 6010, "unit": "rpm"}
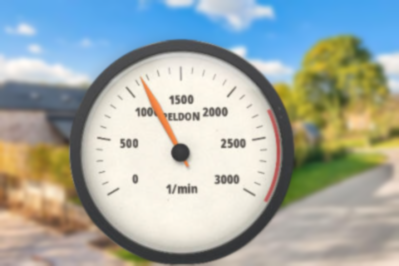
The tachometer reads {"value": 1150, "unit": "rpm"}
